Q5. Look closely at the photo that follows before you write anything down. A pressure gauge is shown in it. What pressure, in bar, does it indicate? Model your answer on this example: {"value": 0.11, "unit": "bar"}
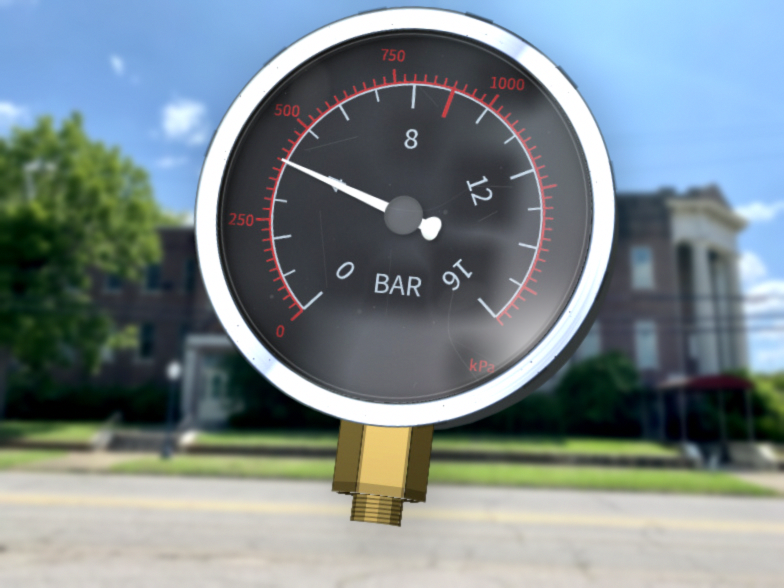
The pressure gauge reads {"value": 4, "unit": "bar"}
